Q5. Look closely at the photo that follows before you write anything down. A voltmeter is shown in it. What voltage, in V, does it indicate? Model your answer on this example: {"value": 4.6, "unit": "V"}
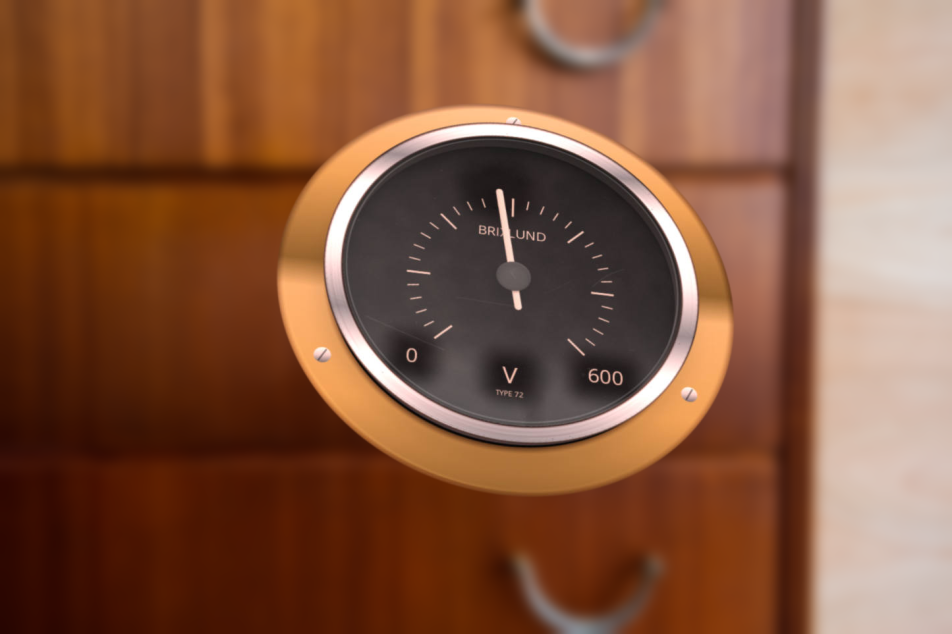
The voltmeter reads {"value": 280, "unit": "V"}
